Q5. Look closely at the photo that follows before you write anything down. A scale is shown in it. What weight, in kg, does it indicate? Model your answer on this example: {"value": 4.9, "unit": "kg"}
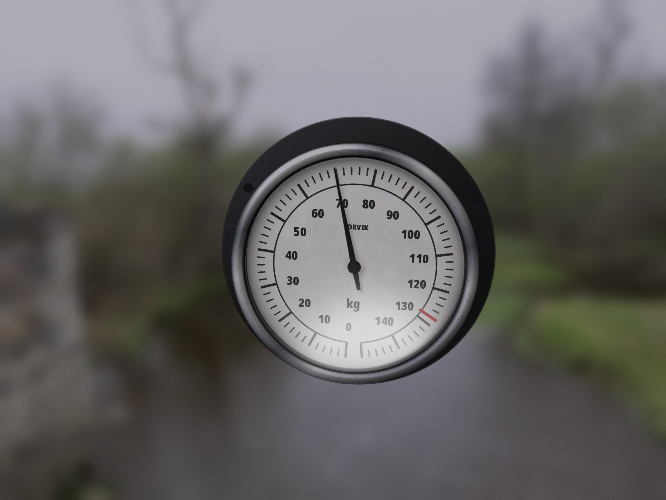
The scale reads {"value": 70, "unit": "kg"}
